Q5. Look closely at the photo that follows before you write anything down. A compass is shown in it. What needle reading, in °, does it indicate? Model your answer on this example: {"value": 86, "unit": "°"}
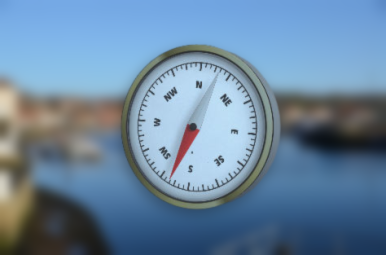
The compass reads {"value": 200, "unit": "°"}
